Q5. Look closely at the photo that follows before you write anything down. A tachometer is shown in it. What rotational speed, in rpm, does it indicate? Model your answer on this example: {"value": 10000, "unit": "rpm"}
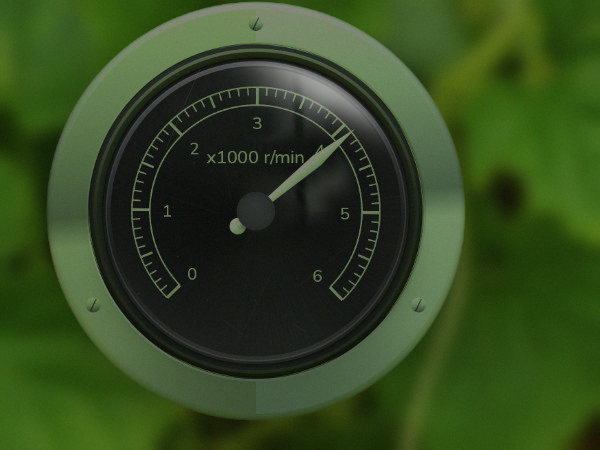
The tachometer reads {"value": 4100, "unit": "rpm"}
